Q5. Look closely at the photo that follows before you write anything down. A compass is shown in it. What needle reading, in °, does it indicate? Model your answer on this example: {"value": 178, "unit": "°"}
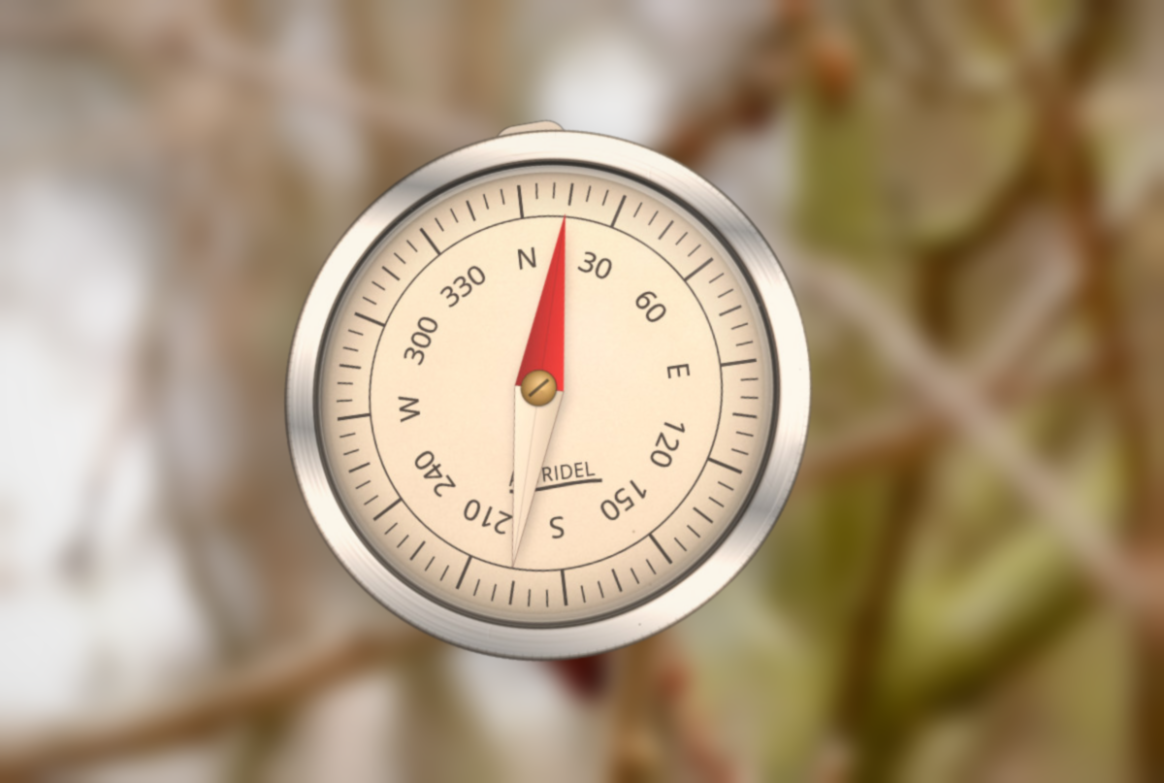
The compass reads {"value": 15, "unit": "°"}
